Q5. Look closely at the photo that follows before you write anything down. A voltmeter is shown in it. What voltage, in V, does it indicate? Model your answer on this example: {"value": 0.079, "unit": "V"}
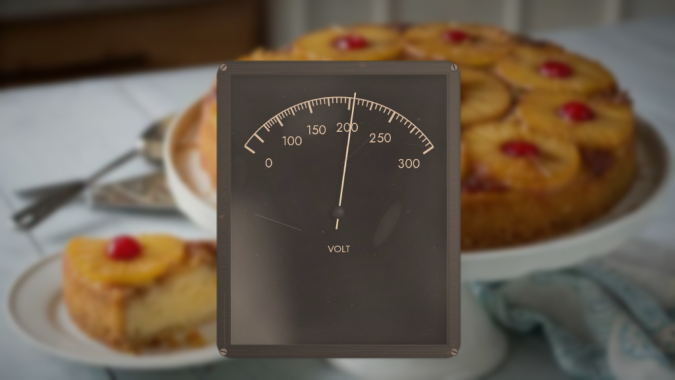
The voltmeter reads {"value": 205, "unit": "V"}
